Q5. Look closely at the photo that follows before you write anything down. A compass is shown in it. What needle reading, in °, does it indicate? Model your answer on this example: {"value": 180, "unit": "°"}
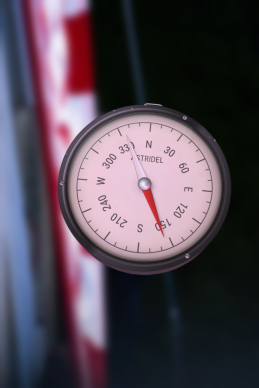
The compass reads {"value": 155, "unit": "°"}
